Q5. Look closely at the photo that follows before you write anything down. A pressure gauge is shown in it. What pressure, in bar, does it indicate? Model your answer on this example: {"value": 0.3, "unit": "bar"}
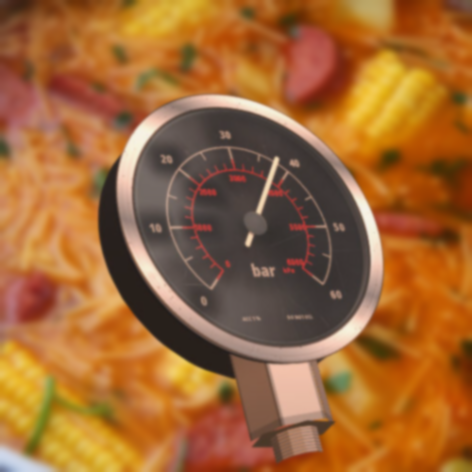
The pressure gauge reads {"value": 37.5, "unit": "bar"}
